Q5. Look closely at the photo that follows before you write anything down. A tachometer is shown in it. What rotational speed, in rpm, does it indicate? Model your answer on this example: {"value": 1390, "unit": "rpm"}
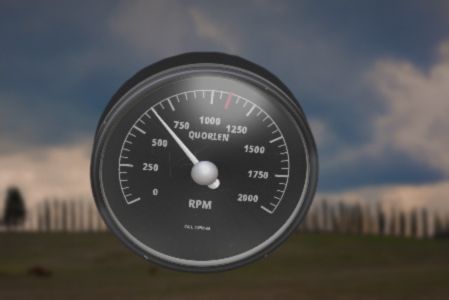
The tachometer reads {"value": 650, "unit": "rpm"}
